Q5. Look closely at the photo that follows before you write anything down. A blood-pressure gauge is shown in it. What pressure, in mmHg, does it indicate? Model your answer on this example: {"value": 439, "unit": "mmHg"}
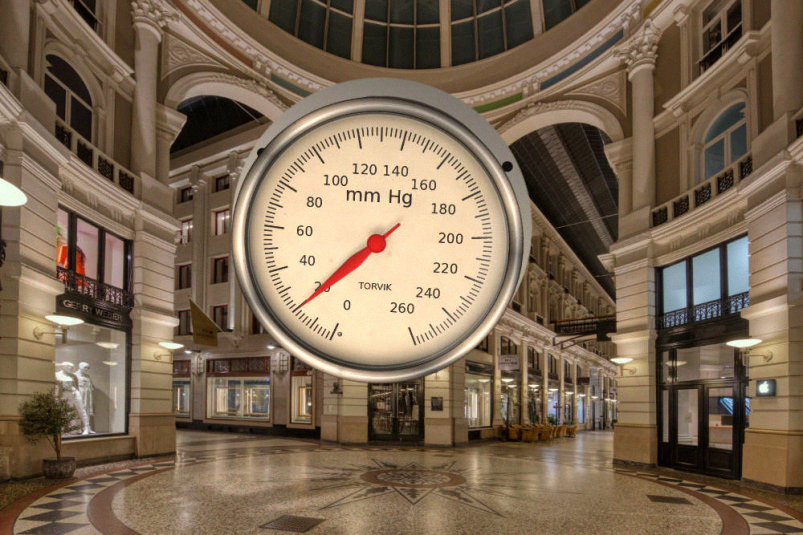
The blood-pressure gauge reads {"value": 20, "unit": "mmHg"}
